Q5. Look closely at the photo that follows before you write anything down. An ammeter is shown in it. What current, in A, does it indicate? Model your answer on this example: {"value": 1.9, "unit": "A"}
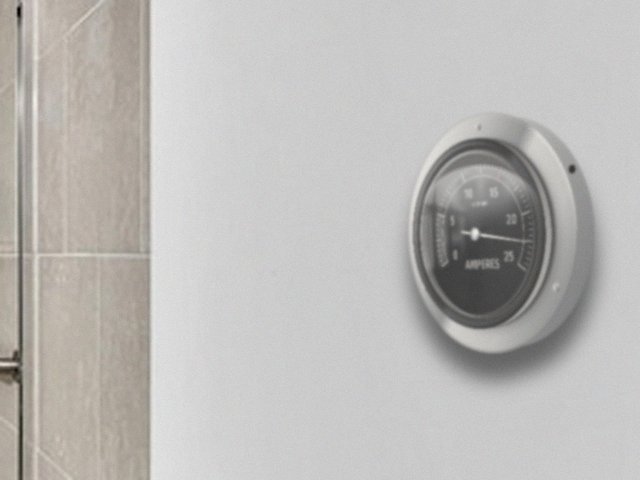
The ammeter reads {"value": 22.5, "unit": "A"}
